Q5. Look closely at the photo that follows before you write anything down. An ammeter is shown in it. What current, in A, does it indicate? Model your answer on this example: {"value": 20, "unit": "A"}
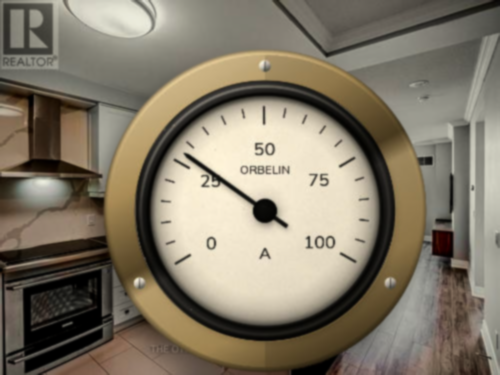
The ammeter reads {"value": 27.5, "unit": "A"}
